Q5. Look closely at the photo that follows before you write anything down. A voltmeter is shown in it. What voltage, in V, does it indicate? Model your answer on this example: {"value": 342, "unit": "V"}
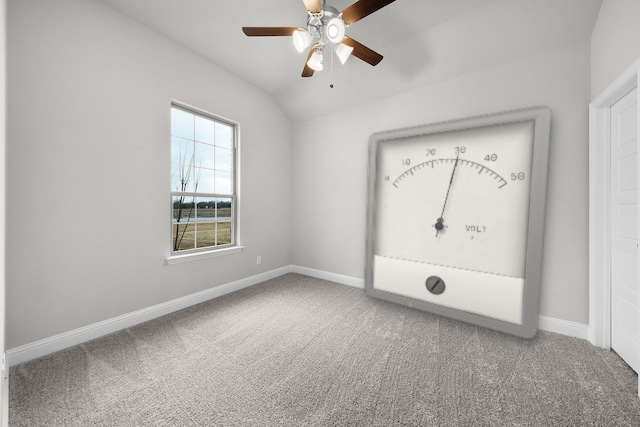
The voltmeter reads {"value": 30, "unit": "V"}
